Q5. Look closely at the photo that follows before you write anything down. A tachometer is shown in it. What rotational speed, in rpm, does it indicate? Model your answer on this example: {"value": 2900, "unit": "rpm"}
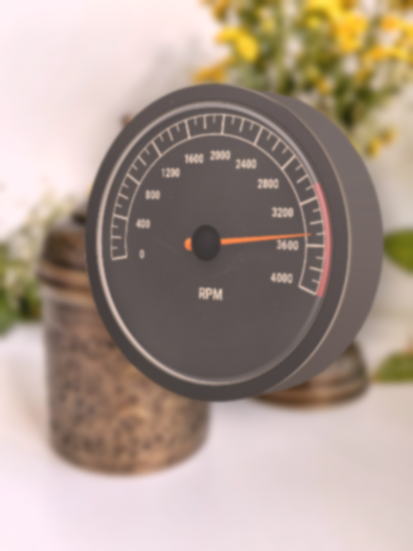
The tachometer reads {"value": 3500, "unit": "rpm"}
